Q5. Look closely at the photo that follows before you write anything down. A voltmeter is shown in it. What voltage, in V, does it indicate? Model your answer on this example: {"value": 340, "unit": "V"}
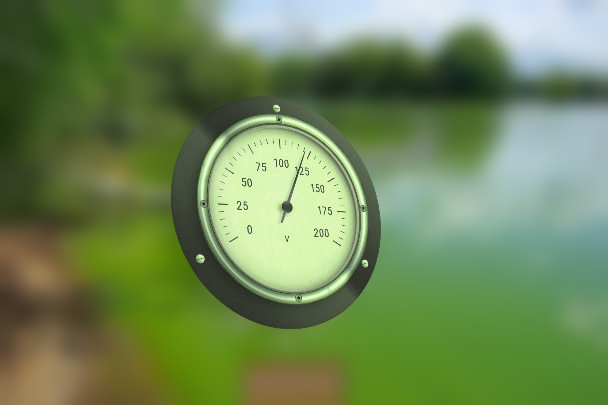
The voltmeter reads {"value": 120, "unit": "V"}
